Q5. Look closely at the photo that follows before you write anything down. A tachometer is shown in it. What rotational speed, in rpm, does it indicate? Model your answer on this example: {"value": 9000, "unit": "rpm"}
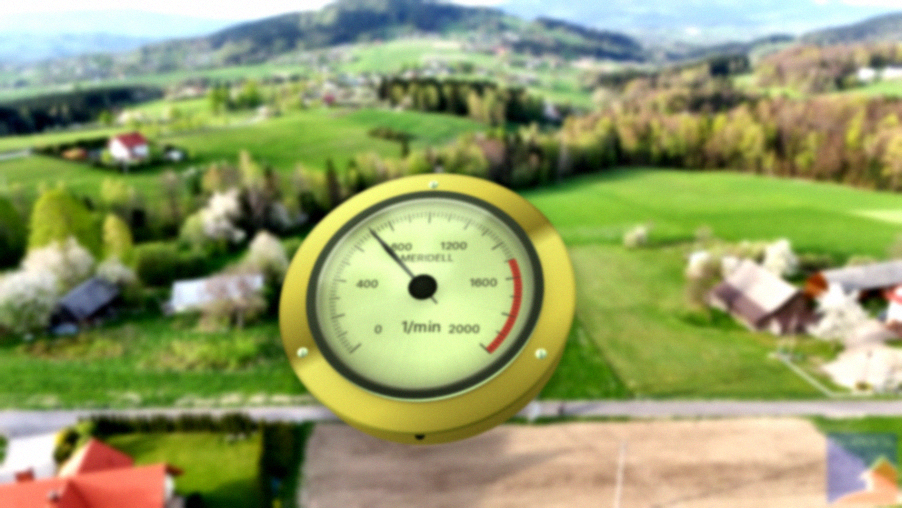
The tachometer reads {"value": 700, "unit": "rpm"}
